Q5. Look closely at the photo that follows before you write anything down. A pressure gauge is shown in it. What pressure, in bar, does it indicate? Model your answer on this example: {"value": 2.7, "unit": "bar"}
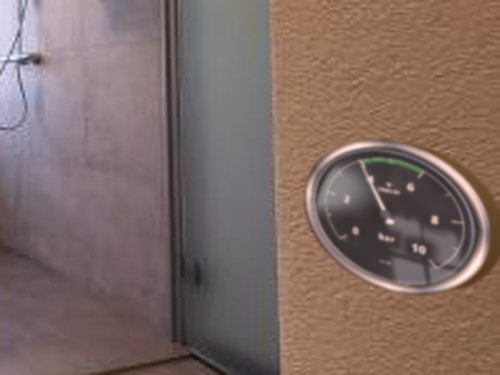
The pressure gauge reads {"value": 4, "unit": "bar"}
